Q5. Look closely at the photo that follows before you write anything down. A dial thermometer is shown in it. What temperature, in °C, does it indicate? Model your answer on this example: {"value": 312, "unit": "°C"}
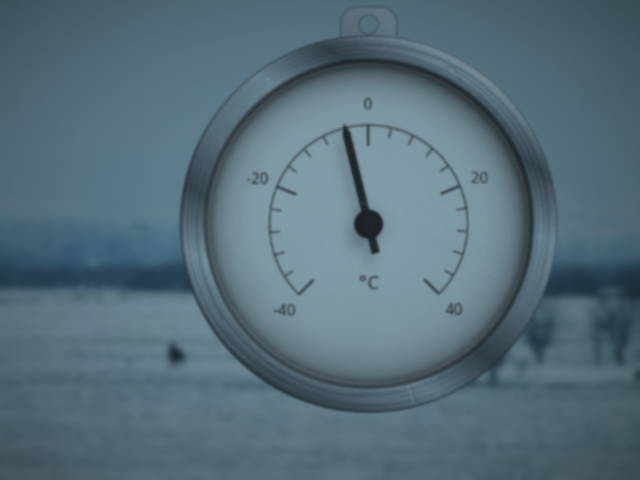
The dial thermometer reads {"value": -4, "unit": "°C"}
